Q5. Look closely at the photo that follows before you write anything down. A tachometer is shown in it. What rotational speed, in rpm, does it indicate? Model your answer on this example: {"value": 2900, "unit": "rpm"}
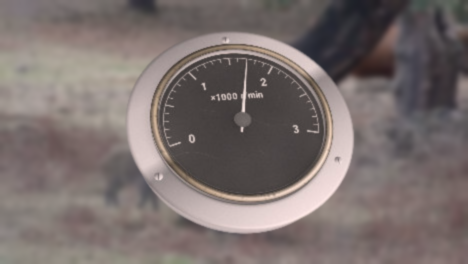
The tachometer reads {"value": 1700, "unit": "rpm"}
